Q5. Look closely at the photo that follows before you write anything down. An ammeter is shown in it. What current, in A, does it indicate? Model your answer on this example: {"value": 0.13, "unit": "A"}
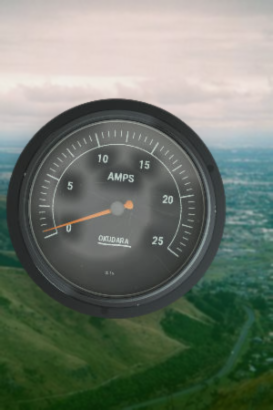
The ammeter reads {"value": 0.5, "unit": "A"}
